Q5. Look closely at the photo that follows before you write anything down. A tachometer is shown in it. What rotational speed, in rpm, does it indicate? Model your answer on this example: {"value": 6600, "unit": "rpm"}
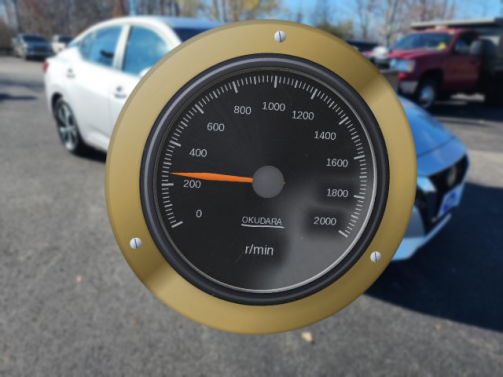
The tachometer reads {"value": 260, "unit": "rpm"}
